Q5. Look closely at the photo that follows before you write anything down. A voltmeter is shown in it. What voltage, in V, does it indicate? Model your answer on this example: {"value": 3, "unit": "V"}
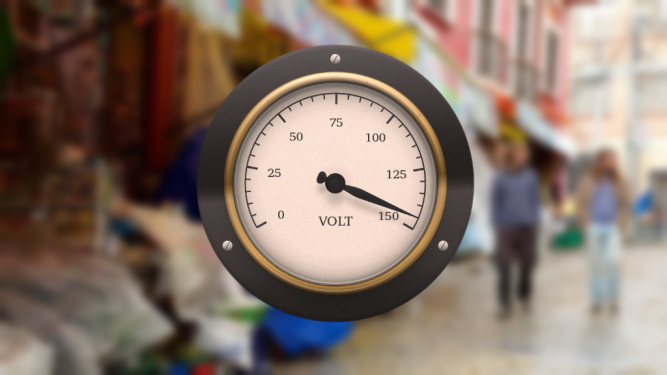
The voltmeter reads {"value": 145, "unit": "V"}
